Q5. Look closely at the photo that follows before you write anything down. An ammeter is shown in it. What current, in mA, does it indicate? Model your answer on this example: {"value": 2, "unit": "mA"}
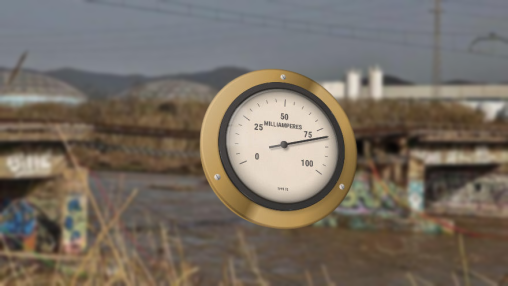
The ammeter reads {"value": 80, "unit": "mA"}
